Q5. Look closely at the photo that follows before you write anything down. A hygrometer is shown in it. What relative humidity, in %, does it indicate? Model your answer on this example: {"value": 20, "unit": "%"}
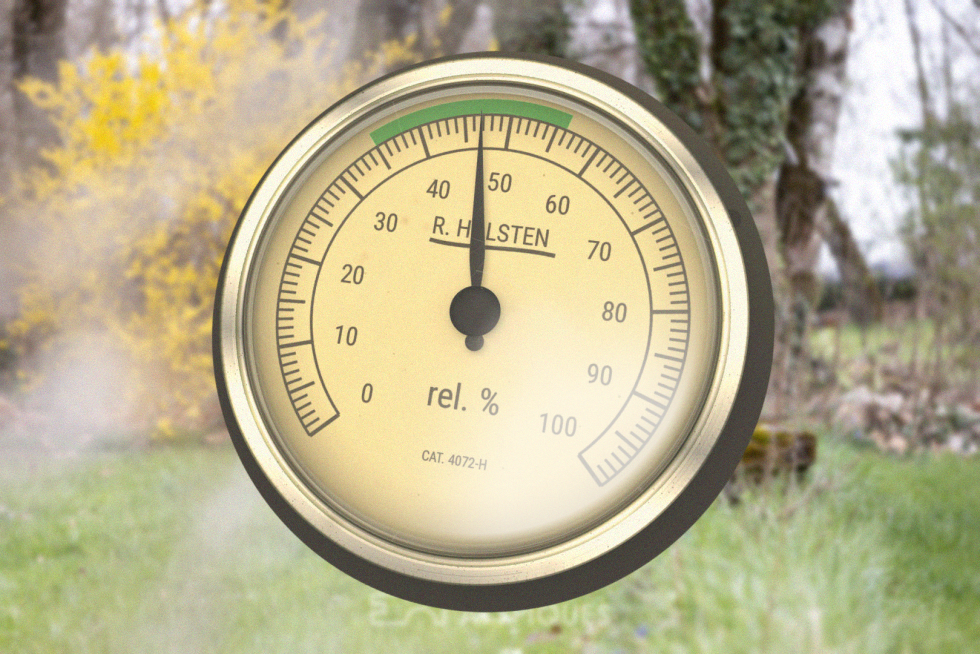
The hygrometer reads {"value": 47, "unit": "%"}
